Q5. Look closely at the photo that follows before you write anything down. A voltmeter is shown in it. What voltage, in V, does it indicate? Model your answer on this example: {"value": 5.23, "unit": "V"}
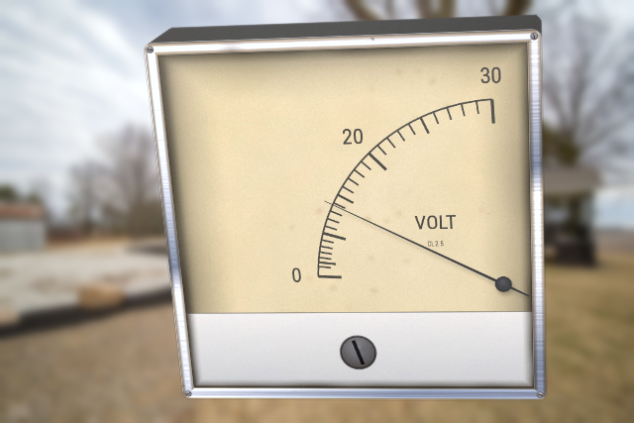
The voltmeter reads {"value": 14, "unit": "V"}
